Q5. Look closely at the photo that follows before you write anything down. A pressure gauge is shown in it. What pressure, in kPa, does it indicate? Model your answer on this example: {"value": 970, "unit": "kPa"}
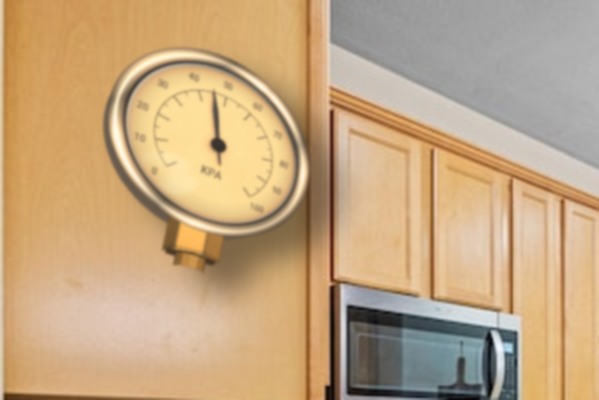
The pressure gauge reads {"value": 45, "unit": "kPa"}
